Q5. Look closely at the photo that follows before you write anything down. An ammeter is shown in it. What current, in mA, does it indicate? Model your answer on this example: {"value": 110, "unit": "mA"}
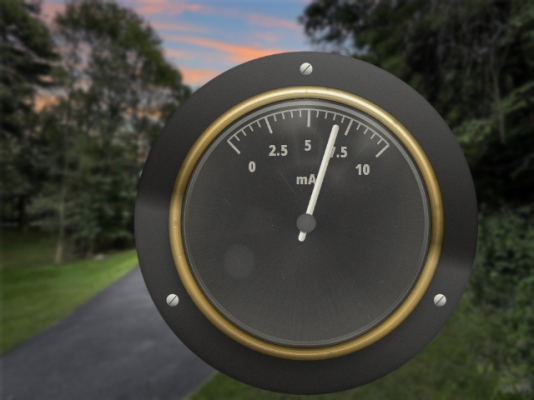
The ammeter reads {"value": 6.75, "unit": "mA"}
